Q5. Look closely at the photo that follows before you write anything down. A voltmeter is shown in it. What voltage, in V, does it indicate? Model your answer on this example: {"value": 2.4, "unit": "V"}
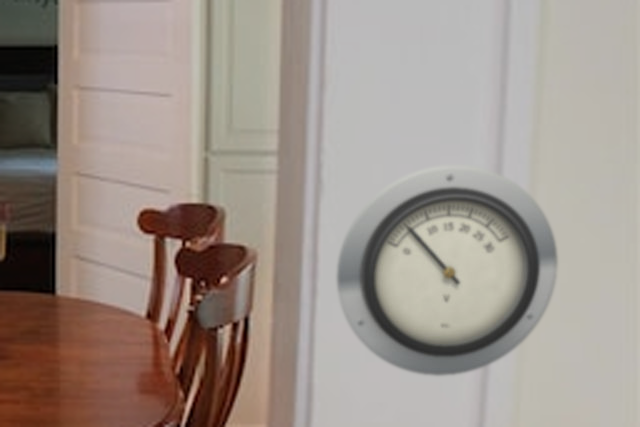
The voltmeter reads {"value": 5, "unit": "V"}
